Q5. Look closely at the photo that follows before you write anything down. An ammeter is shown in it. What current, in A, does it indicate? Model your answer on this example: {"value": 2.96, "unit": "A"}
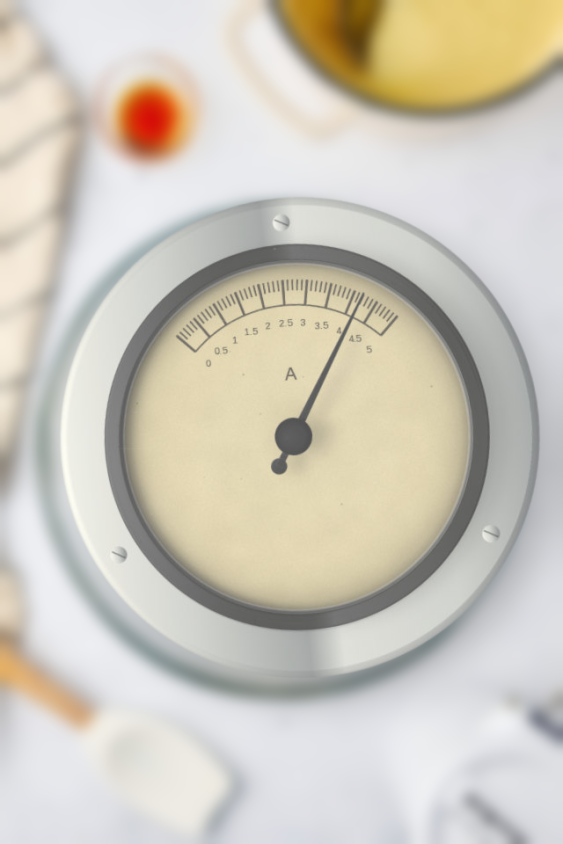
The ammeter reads {"value": 4.2, "unit": "A"}
